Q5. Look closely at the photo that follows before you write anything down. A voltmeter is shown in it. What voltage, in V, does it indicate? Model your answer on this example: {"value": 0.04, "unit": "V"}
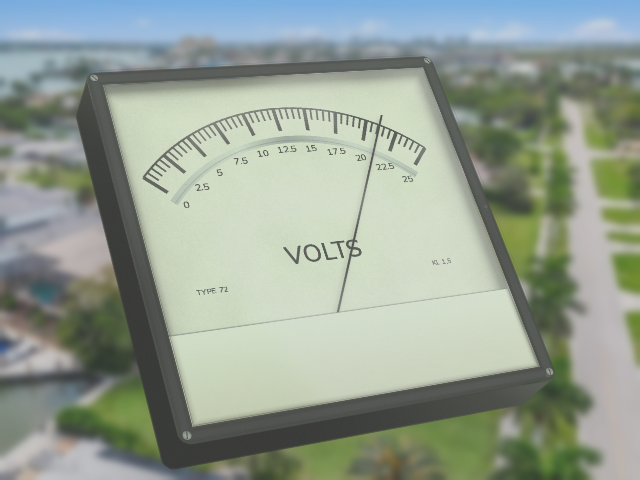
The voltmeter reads {"value": 21, "unit": "V"}
